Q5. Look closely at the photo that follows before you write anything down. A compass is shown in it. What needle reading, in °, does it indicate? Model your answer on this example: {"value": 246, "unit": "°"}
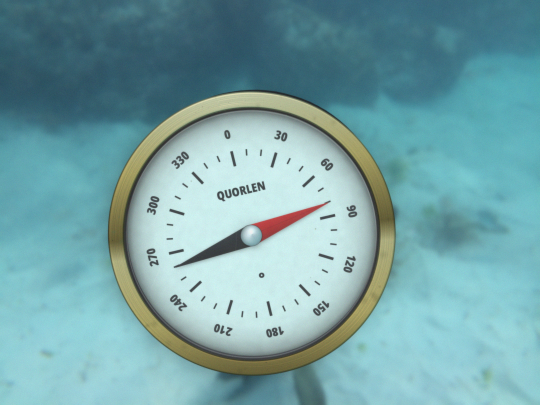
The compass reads {"value": 80, "unit": "°"}
